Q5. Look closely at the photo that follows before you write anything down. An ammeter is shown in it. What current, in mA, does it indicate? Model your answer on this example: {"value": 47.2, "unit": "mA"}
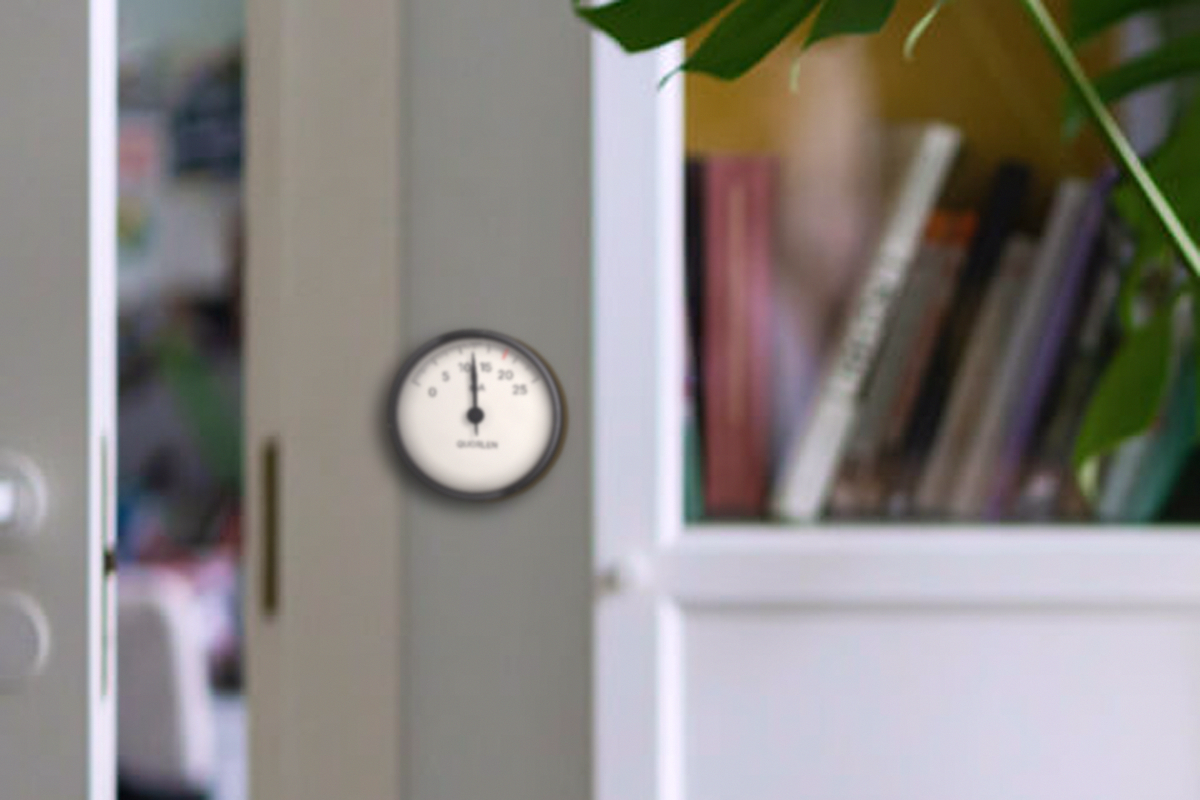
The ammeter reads {"value": 12.5, "unit": "mA"}
